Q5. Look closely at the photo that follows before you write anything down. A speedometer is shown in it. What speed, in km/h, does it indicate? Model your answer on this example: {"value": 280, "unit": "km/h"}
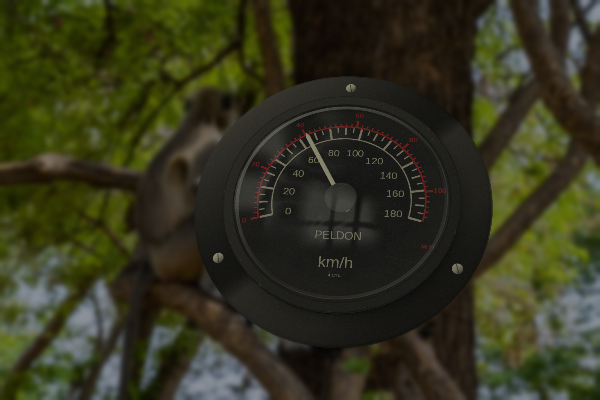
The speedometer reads {"value": 65, "unit": "km/h"}
